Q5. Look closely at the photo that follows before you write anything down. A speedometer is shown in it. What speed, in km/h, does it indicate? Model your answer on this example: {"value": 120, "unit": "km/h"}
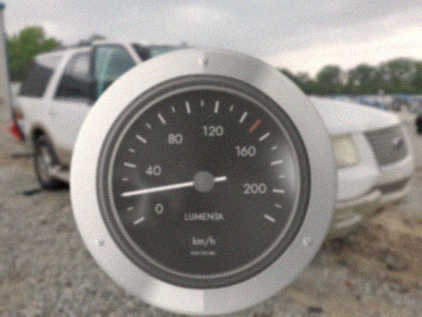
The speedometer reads {"value": 20, "unit": "km/h"}
